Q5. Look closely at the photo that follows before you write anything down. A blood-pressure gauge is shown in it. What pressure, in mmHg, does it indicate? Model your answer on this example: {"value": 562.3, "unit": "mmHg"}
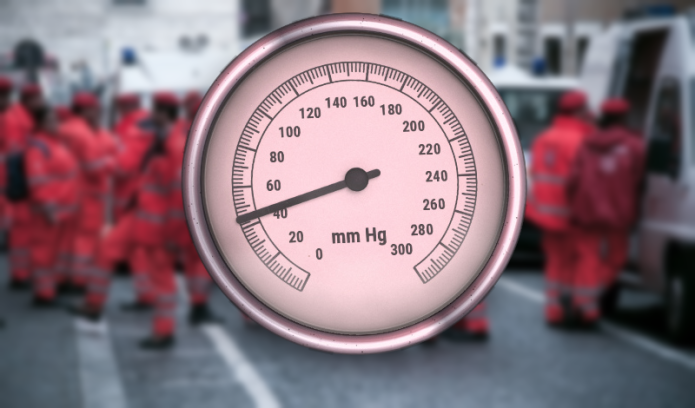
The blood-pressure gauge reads {"value": 44, "unit": "mmHg"}
